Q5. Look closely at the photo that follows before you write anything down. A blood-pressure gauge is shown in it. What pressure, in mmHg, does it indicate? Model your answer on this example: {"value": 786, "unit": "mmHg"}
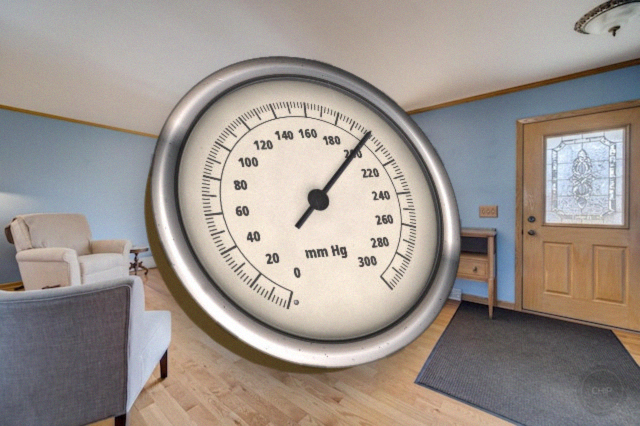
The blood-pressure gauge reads {"value": 200, "unit": "mmHg"}
